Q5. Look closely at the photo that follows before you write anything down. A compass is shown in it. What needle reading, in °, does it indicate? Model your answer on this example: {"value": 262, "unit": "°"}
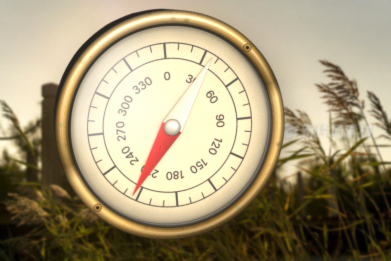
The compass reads {"value": 215, "unit": "°"}
